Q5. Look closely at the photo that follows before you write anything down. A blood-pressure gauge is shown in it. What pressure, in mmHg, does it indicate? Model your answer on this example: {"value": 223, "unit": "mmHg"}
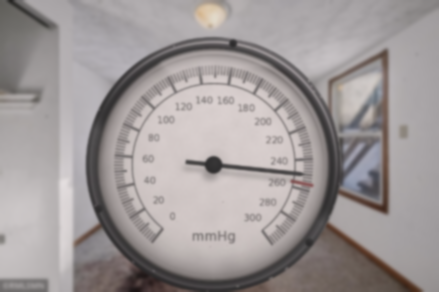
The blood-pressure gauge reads {"value": 250, "unit": "mmHg"}
